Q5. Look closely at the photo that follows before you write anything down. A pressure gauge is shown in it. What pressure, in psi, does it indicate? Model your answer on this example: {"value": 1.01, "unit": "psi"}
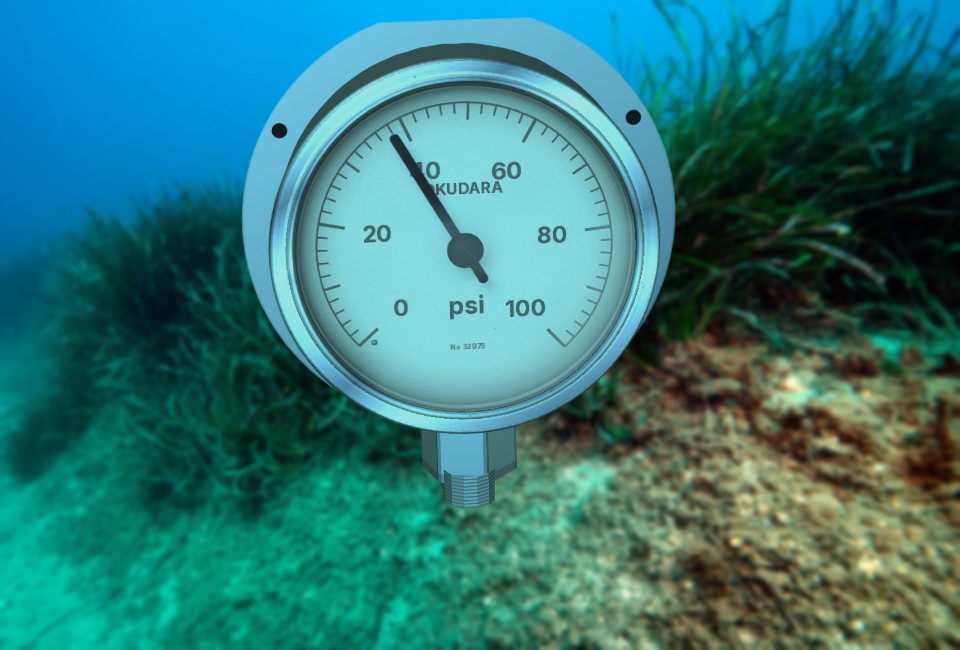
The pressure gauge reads {"value": 38, "unit": "psi"}
